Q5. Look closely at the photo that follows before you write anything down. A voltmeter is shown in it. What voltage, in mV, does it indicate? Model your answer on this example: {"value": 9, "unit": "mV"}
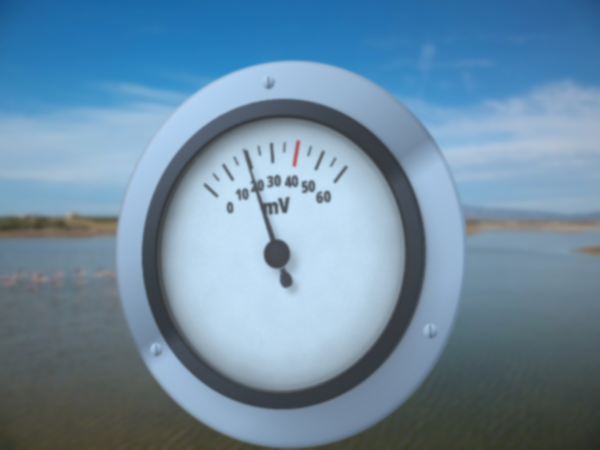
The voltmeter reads {"value": 20, "unit": "mV"}
